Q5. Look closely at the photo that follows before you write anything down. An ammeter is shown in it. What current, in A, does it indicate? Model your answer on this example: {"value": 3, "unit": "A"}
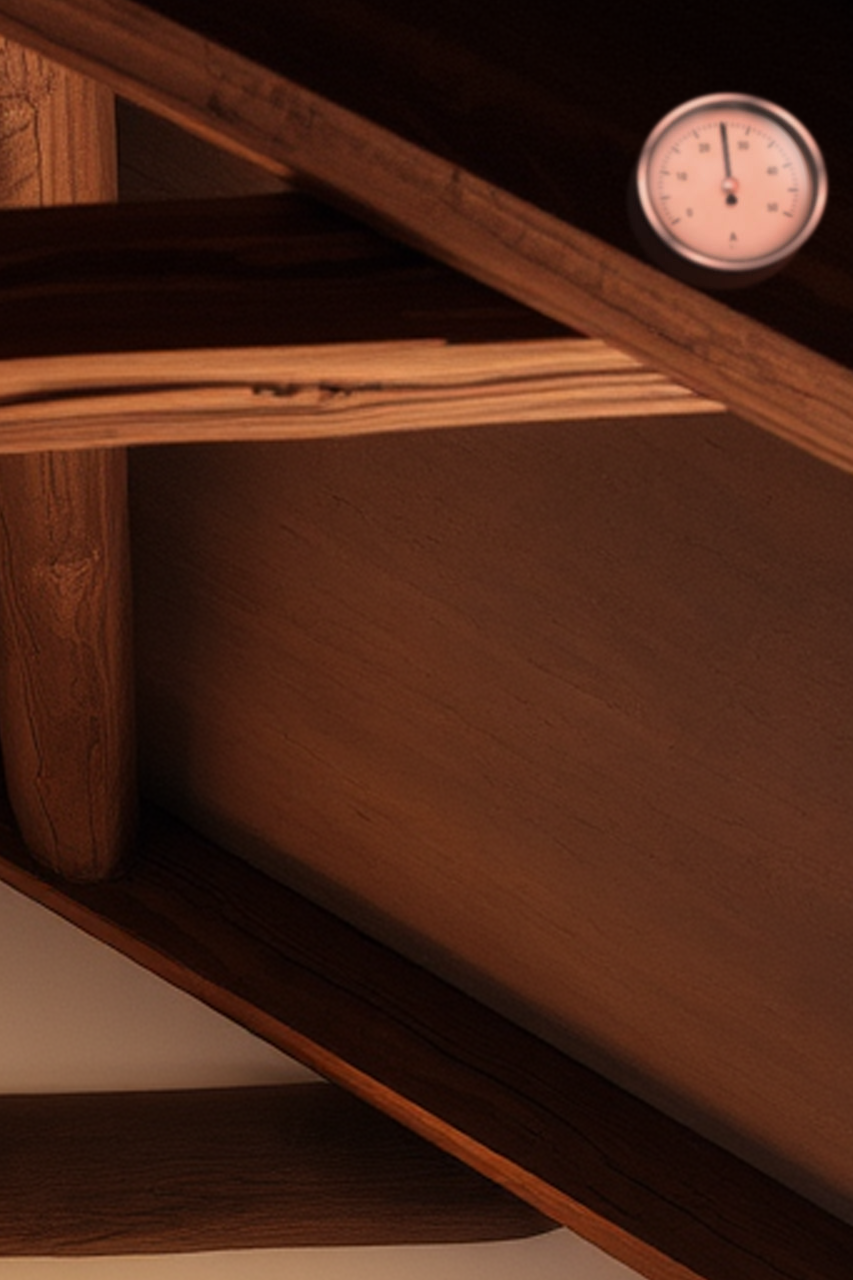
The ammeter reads {"value": 25, "unit": "A"}
